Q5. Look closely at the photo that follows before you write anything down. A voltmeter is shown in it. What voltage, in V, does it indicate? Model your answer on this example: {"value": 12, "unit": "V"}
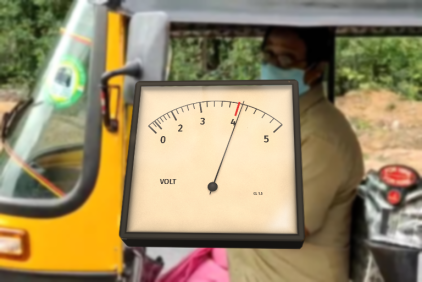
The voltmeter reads {"value": 4.1, "unit": "V"}
